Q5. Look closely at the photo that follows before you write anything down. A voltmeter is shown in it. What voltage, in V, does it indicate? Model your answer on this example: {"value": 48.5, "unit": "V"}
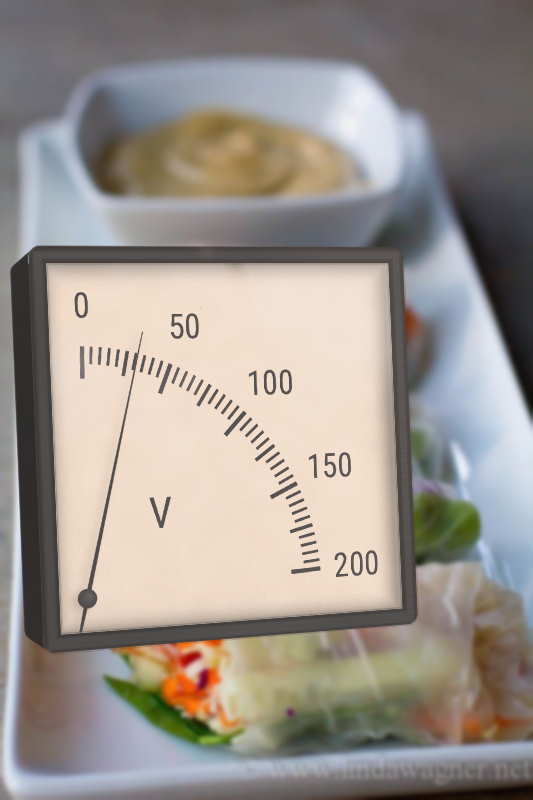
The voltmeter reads {"value": 30, "unit": "V"}
